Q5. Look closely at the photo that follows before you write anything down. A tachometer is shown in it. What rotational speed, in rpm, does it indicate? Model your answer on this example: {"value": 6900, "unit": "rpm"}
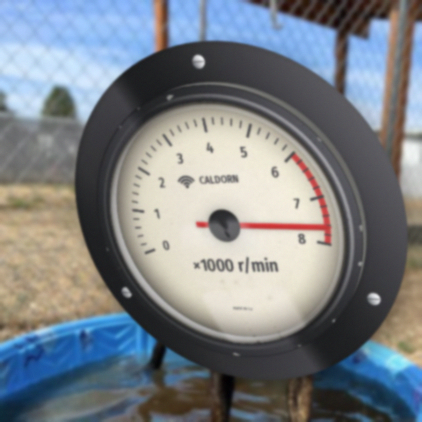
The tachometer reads {"value": 7600, "unit": "rpm"}
